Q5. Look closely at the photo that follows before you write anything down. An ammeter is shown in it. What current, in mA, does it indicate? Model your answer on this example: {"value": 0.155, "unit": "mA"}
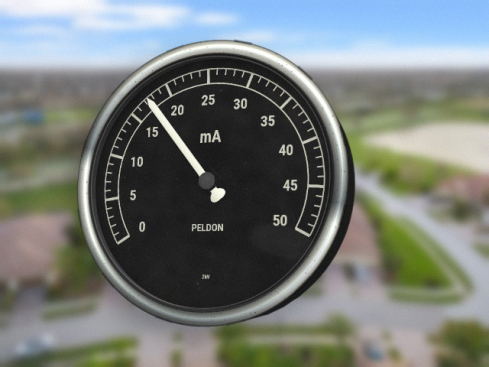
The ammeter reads {"value": 17.5, "unit": "mA"}
